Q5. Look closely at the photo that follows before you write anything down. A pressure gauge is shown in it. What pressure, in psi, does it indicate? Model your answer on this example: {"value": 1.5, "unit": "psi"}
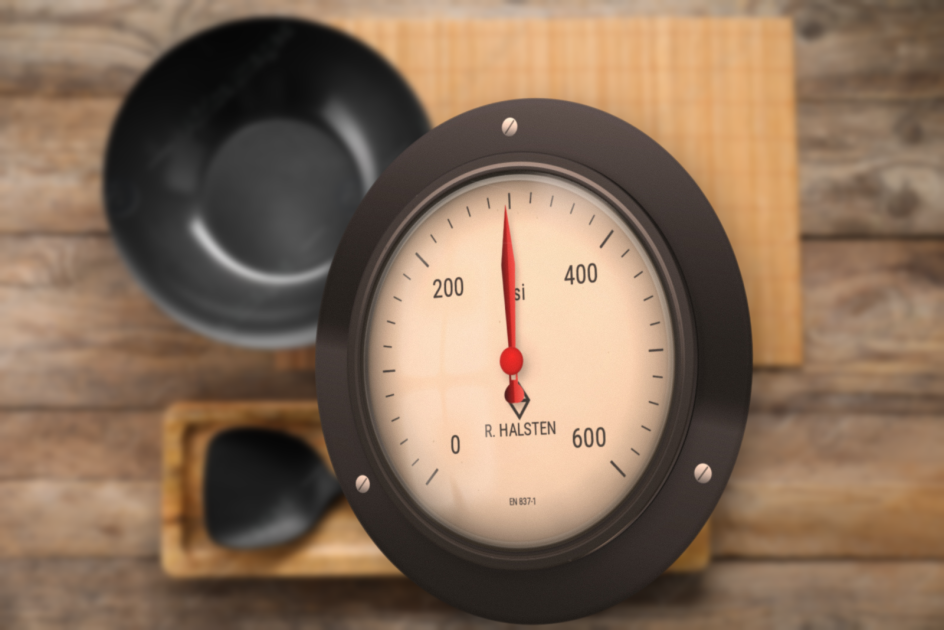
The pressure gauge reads {"value": 300, "unit": "psi"}
